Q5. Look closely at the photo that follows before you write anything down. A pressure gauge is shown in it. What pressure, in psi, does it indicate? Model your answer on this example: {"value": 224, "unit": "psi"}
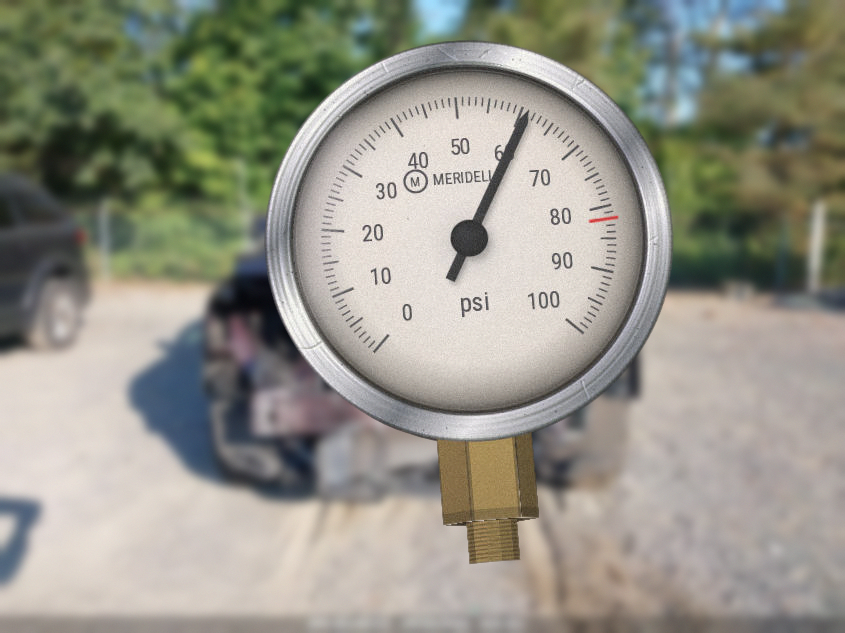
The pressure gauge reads {"value": 61, "unit": "psi"}
